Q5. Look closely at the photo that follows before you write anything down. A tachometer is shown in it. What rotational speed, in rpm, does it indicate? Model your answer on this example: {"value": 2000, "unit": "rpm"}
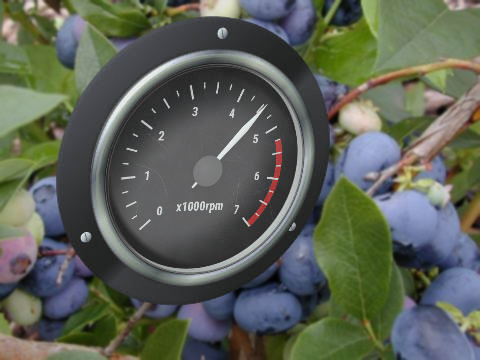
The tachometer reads {"value": 4500, "unit": "rpm"}
